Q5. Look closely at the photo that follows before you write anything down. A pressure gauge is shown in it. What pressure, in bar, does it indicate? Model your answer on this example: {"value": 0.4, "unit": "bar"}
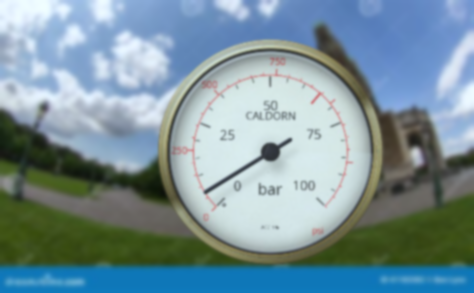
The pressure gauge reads {"value": 5, "unit": "bar"}
